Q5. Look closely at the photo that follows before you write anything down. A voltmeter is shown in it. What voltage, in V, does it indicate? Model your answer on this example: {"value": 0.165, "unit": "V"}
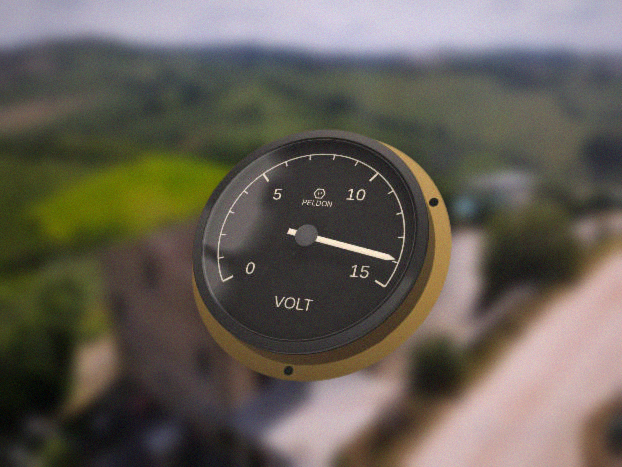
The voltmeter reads {"value": 14, "unit": "V"}
